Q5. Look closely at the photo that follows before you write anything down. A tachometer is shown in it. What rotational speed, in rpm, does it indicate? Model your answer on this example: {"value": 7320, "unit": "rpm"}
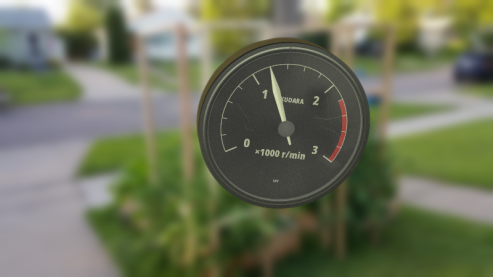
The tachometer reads {"value": 1200, "unit": "rpm"}
